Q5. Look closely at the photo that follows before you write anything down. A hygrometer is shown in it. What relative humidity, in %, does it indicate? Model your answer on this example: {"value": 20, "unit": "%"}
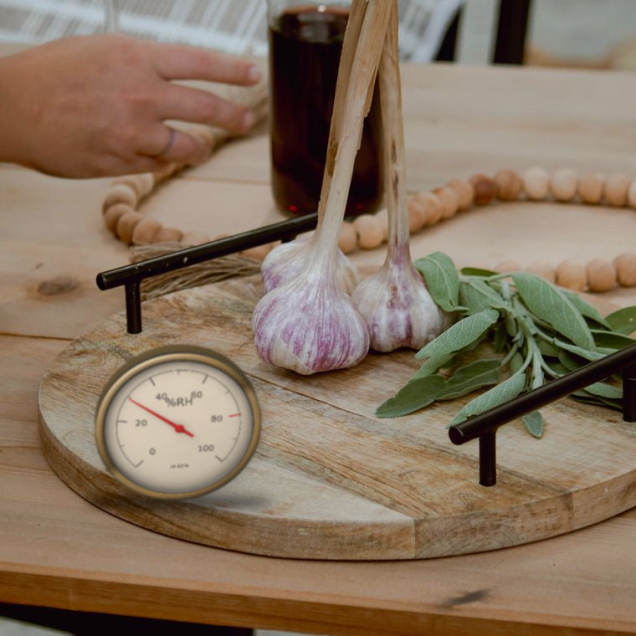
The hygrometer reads {"value": 30, "unit": "%"}
